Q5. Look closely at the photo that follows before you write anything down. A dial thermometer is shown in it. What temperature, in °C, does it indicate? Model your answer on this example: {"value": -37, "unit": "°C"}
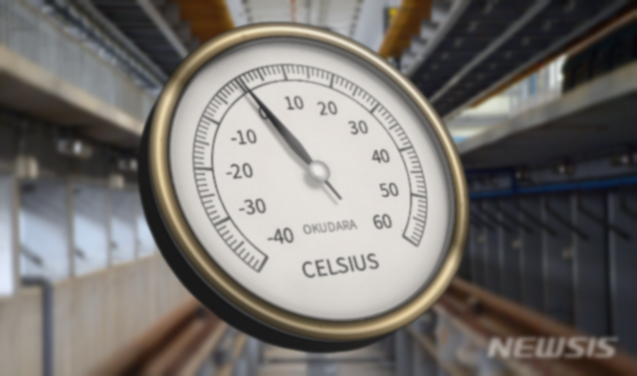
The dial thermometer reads {"value": 0, "unit": "°C"}
